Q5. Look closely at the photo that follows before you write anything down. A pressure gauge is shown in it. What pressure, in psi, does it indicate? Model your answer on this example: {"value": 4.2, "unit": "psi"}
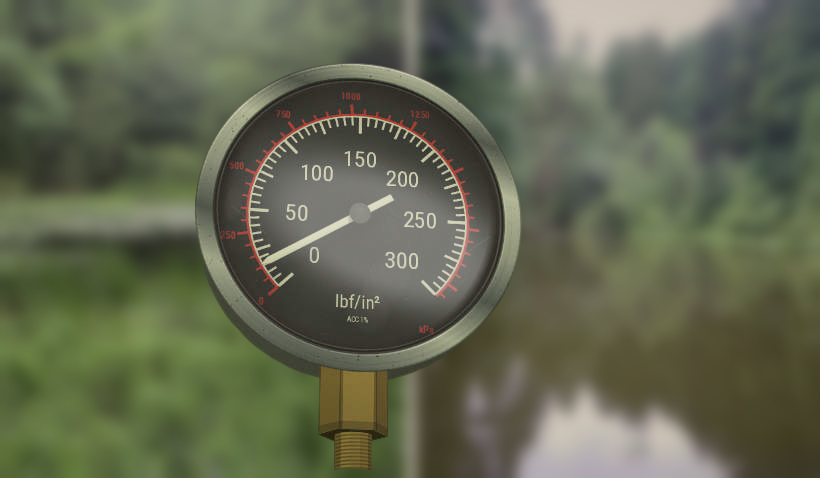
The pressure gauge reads {"value": 15, "unit": "psi"}
